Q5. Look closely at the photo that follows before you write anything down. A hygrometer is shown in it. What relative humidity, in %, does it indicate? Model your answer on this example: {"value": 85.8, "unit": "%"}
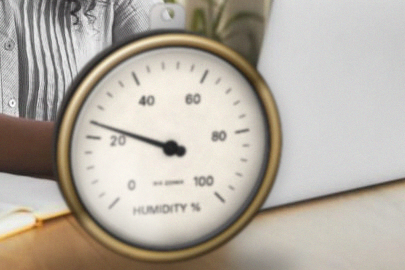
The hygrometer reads {"value": 24, "unit": "%"}
